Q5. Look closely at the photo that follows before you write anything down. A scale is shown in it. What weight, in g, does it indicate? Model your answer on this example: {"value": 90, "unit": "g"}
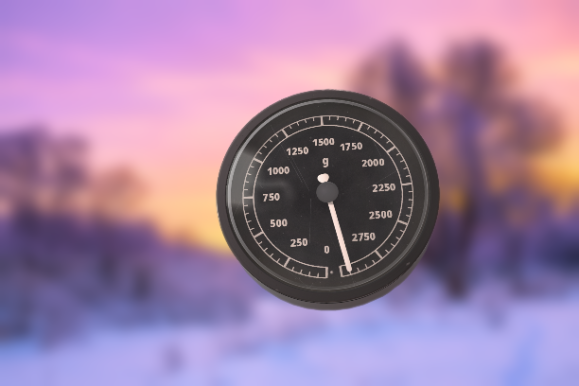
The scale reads {"value": 2950, "unit": "g"}
